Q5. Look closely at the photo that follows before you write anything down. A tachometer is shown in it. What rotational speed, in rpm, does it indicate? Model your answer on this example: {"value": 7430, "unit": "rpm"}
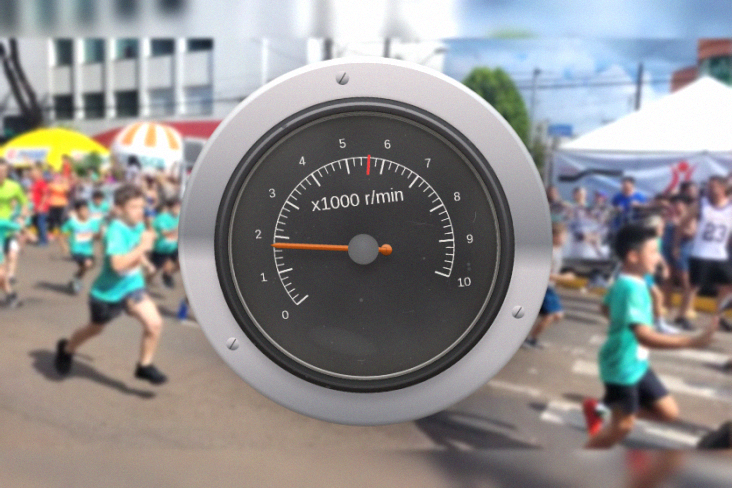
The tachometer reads {"value": 1800, "unit": "rpm"}
